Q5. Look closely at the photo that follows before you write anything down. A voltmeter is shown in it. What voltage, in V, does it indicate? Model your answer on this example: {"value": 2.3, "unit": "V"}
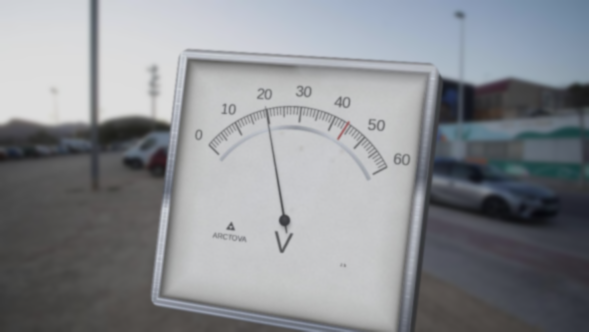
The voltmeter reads {"value": 20, "unit": "V"}
